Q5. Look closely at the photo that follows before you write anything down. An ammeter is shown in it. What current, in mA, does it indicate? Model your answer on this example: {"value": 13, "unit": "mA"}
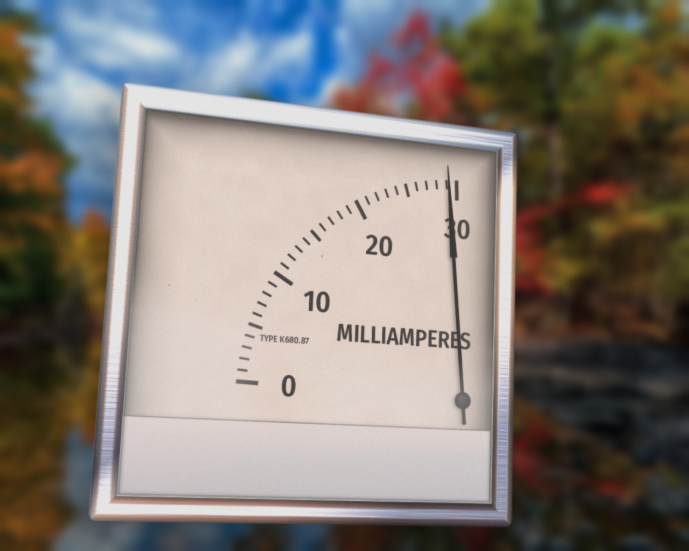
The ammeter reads {"value": 29, "unit": "mA"}
